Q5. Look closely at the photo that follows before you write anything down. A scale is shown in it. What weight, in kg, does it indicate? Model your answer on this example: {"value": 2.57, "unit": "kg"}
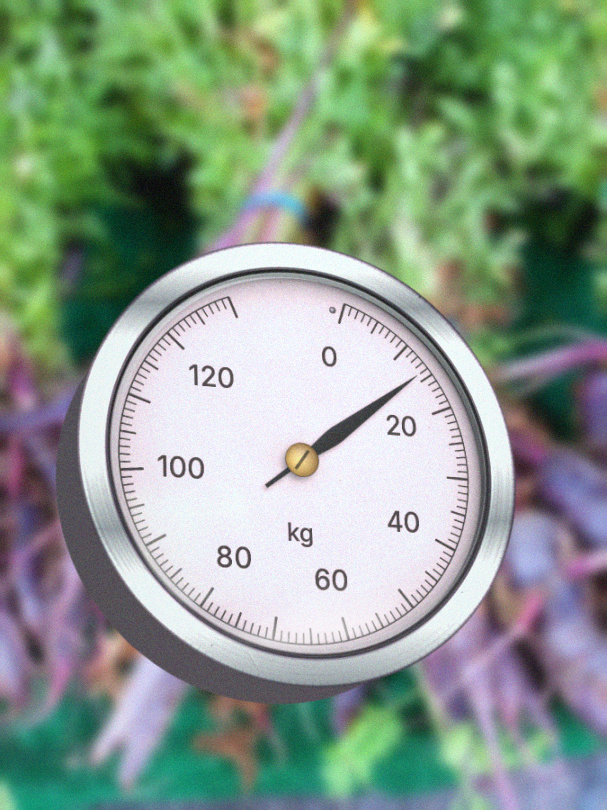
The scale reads {"value": 14, "unit": "kg"}
